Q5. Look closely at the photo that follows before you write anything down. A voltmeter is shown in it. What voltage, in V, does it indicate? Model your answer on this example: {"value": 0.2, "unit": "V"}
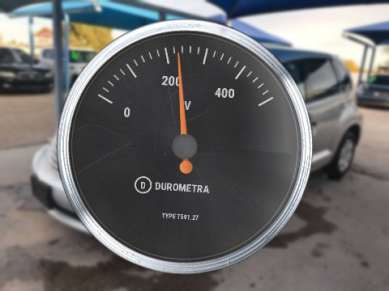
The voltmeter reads {"value": 230, "unit": "V"}
